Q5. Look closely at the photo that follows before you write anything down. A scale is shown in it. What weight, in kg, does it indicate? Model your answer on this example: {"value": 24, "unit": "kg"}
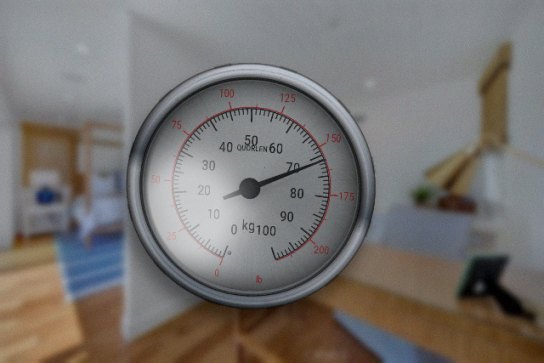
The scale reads {"value": 71, "unit": "kg"}
